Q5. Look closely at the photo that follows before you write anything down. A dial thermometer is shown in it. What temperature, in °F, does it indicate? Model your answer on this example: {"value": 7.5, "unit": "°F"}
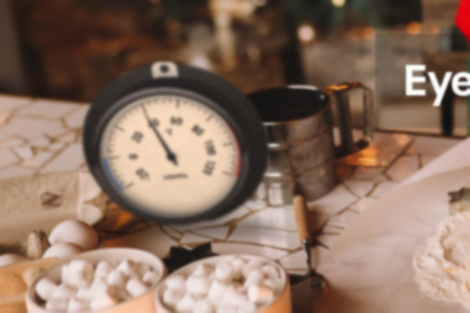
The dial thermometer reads {"value": 40, "unit": "°F"}
